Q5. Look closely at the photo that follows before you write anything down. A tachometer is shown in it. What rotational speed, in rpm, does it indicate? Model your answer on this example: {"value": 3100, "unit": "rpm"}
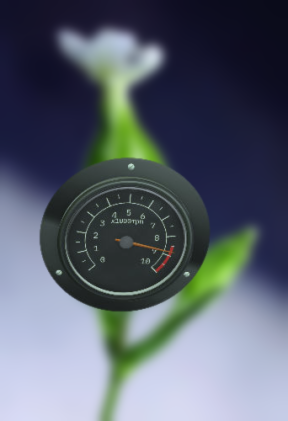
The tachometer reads {"value": 8750, "unit": "rpm"}
